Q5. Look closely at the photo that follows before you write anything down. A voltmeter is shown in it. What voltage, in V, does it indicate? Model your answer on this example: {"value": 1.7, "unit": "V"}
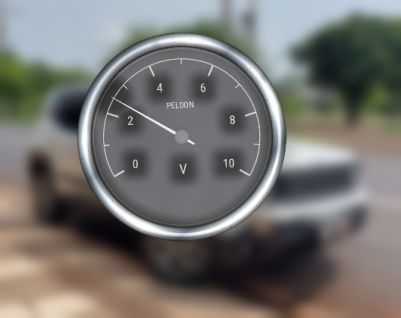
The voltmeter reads {"value": 2.5, "unit": "V"}
